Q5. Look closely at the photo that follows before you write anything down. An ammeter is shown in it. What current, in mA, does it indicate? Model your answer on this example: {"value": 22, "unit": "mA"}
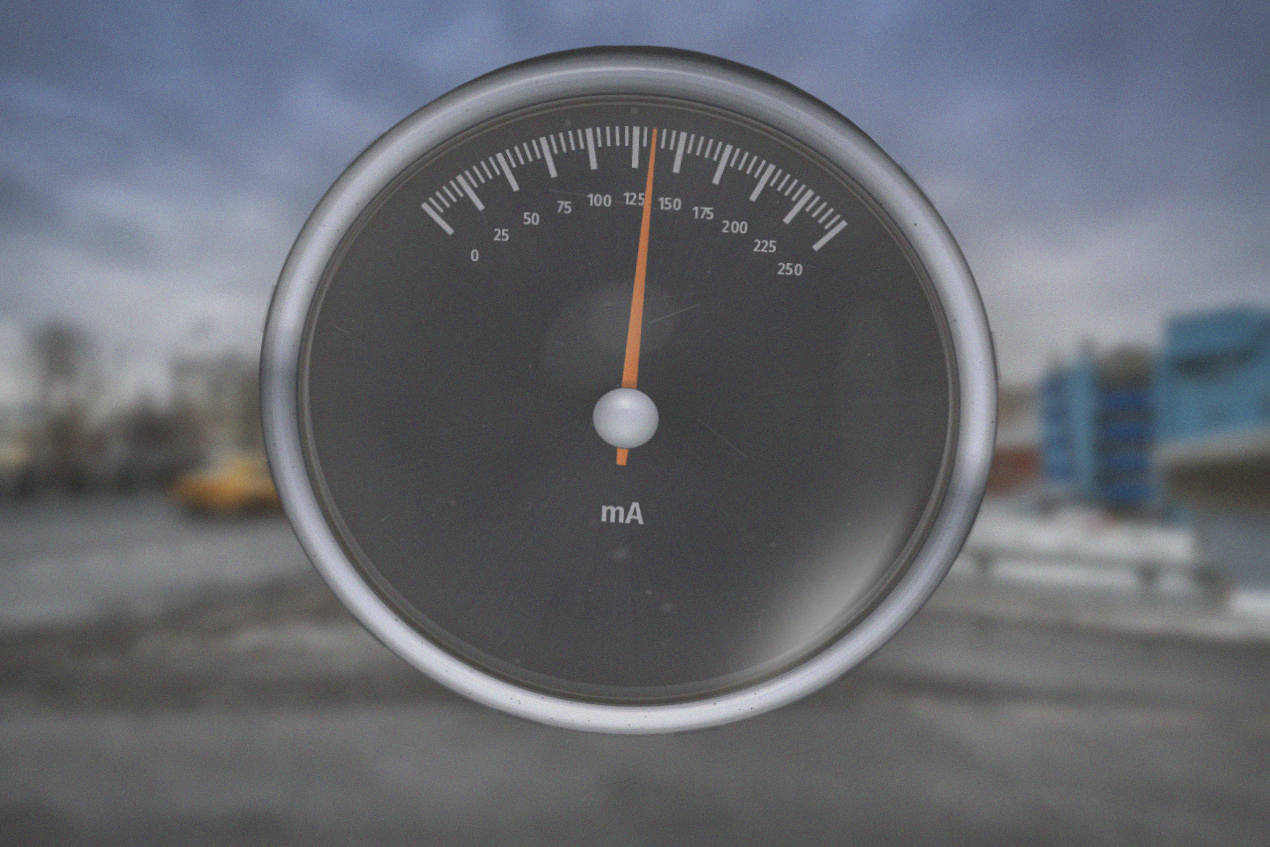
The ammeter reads {"value": 135, "unit": "mA"}
